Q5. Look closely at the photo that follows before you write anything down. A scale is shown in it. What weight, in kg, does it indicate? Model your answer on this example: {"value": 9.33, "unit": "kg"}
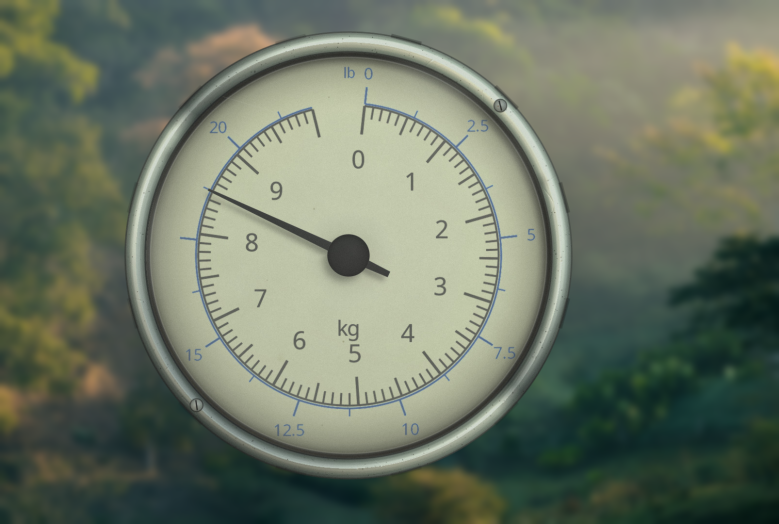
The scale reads {"value": 8.5, "unit": "kg"}
